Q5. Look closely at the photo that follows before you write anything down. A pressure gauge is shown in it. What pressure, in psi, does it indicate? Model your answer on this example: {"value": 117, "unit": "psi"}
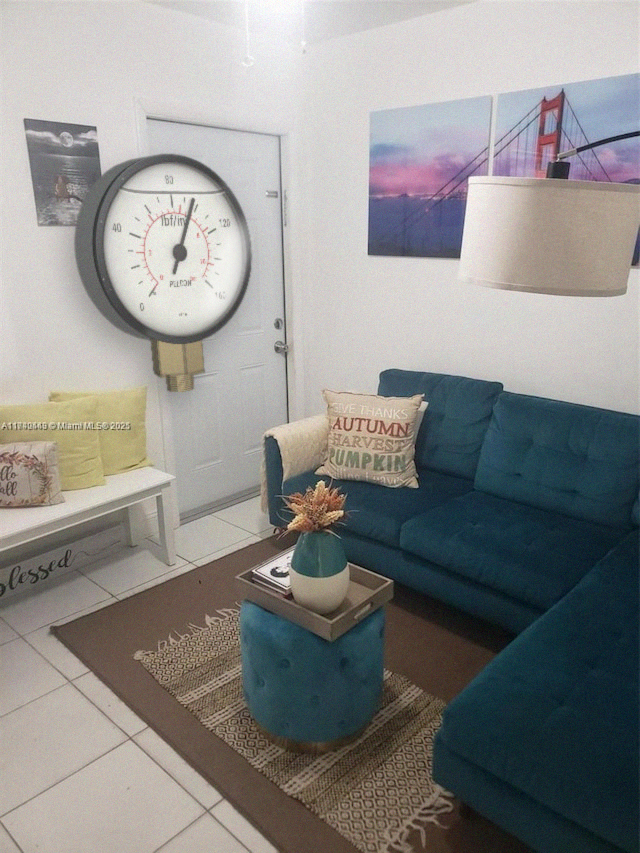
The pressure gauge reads {"value": 95, "unit": "psi"}
